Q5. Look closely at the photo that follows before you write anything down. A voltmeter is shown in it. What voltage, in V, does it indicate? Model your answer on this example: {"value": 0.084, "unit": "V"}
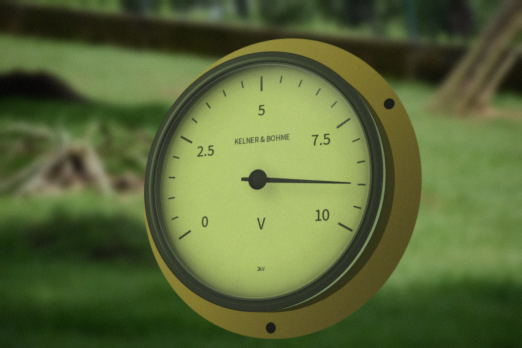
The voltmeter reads {"value": 9, "unit": "V"}
